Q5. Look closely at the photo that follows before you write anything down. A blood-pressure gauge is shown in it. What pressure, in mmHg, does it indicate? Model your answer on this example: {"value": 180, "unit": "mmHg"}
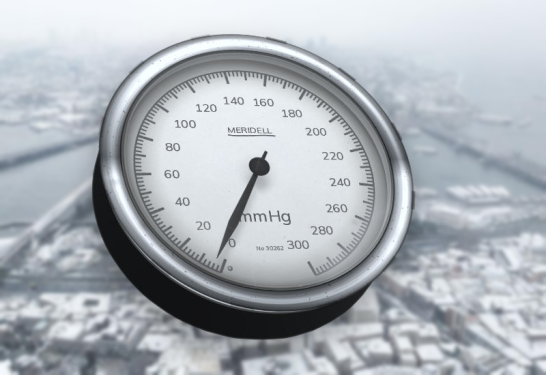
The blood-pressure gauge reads {"value": 4, "unit": "mmHg"}
